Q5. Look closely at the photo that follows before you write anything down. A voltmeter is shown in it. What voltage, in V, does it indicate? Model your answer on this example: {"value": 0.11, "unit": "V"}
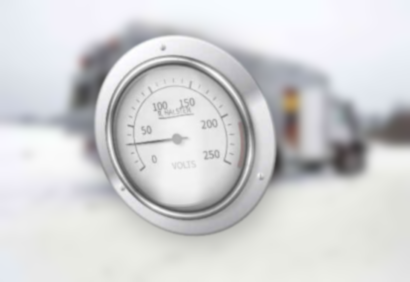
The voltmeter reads {"value": 30, "unit": "V"}
